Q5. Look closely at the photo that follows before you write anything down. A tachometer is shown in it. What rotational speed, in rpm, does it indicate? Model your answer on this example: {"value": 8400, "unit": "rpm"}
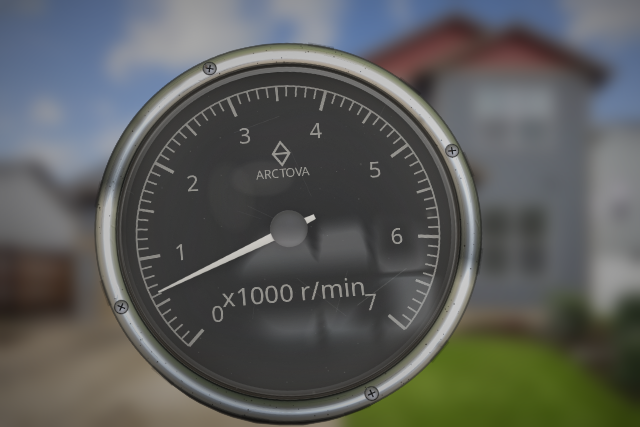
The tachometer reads {"value": 600, "unit": "rpm"}
